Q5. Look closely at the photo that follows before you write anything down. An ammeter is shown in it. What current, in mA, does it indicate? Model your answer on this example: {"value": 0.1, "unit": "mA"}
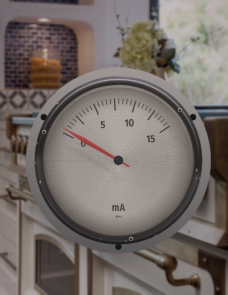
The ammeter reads {"value": 0.5, "unit": "mA"}
